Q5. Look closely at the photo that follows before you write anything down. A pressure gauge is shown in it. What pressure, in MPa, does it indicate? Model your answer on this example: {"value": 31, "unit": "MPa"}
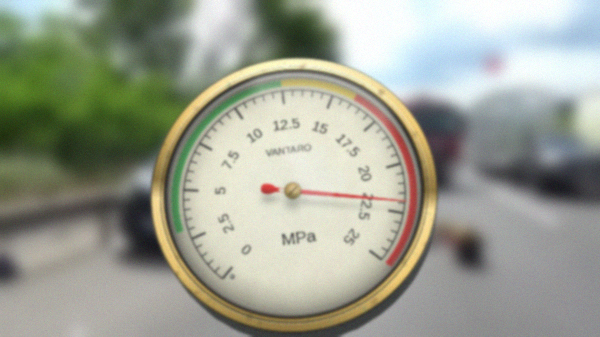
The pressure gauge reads {"value": 22, "unit": "MPa"}
